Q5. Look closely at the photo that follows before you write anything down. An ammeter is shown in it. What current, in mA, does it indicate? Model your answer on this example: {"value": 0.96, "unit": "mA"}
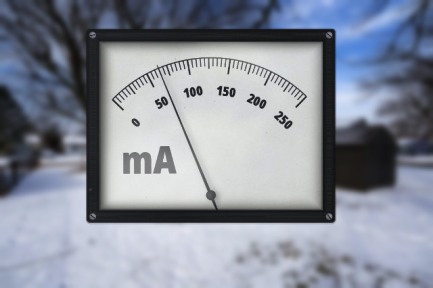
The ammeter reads {"value": 65, "unit": "mA"}
